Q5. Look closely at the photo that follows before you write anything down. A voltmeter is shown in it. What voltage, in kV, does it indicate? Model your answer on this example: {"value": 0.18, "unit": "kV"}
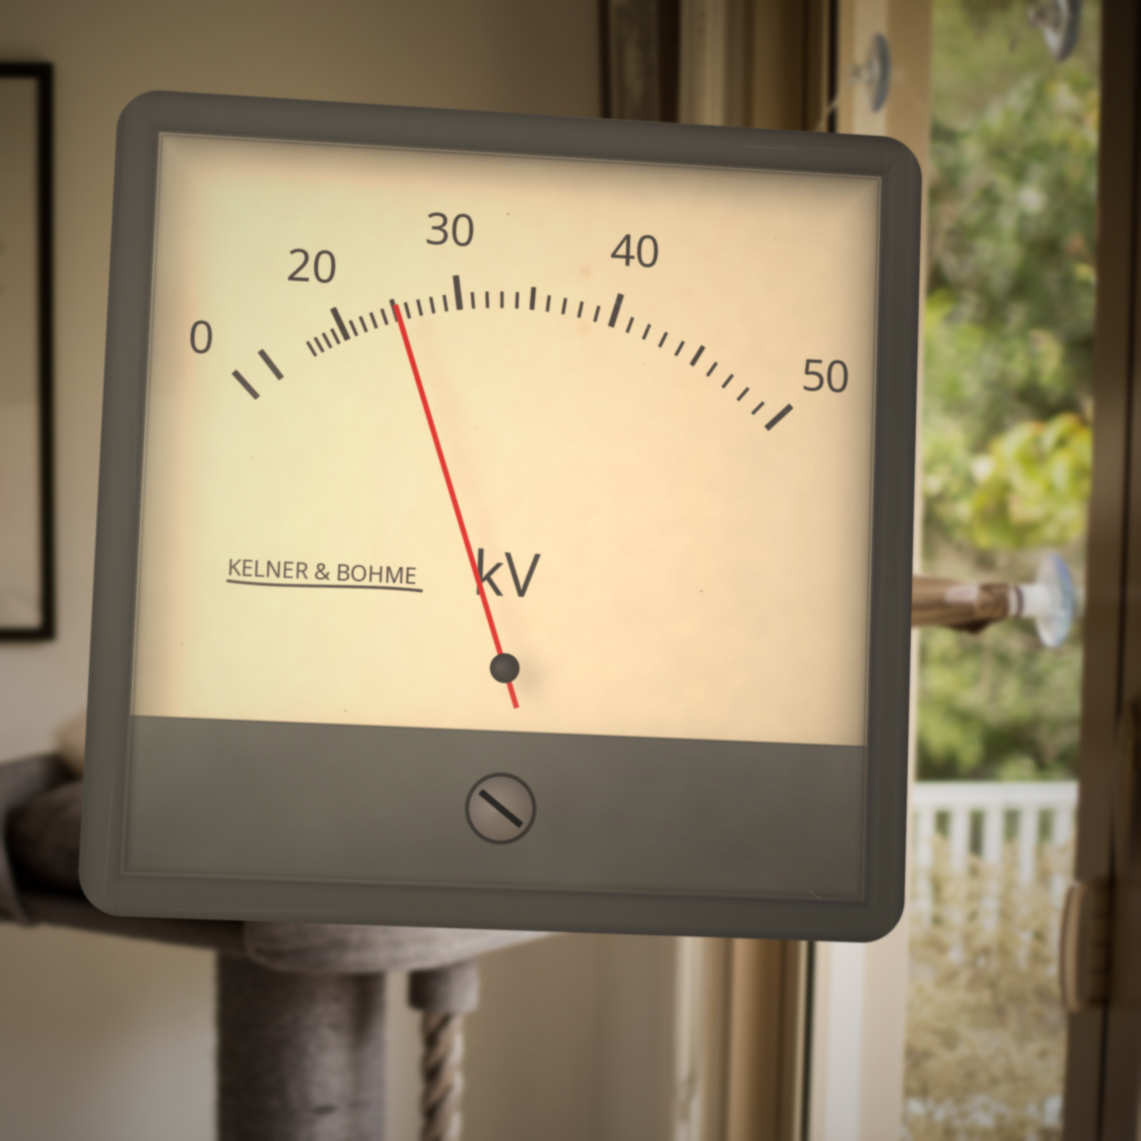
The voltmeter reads {"value": 25, "unit": "kV"}
